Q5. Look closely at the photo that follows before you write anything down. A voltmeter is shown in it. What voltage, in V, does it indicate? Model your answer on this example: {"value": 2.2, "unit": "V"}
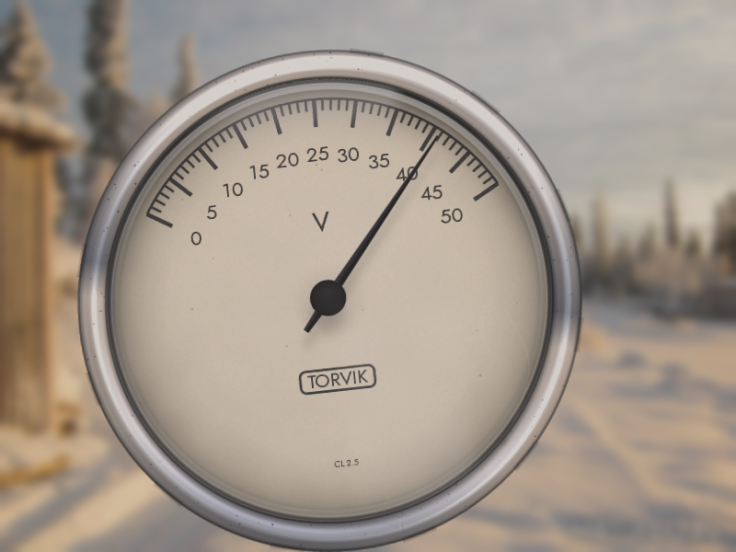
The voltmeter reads {"value": 41, "unit": "V"}
